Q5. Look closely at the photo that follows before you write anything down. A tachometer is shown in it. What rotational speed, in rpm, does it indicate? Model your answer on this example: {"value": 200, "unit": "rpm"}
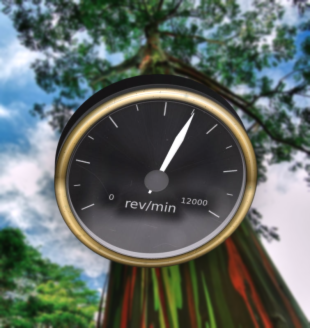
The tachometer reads {"value": 7000, "unit": "rpm"}
